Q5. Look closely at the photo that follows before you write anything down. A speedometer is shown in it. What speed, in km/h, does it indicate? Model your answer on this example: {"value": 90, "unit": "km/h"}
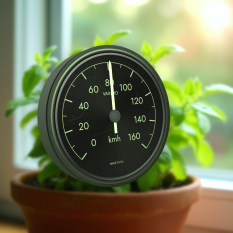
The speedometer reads {"value": 80, "unit": "km/h"}
